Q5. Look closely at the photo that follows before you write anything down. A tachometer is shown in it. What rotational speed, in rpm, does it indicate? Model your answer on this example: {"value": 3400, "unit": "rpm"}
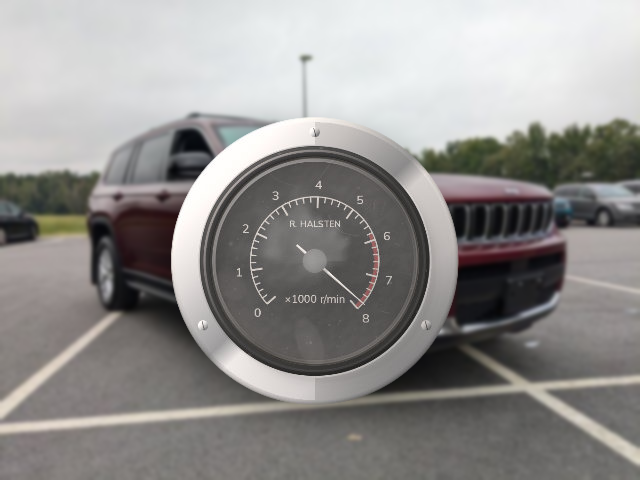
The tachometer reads {"value": 7800, "unit": "rpm"}
